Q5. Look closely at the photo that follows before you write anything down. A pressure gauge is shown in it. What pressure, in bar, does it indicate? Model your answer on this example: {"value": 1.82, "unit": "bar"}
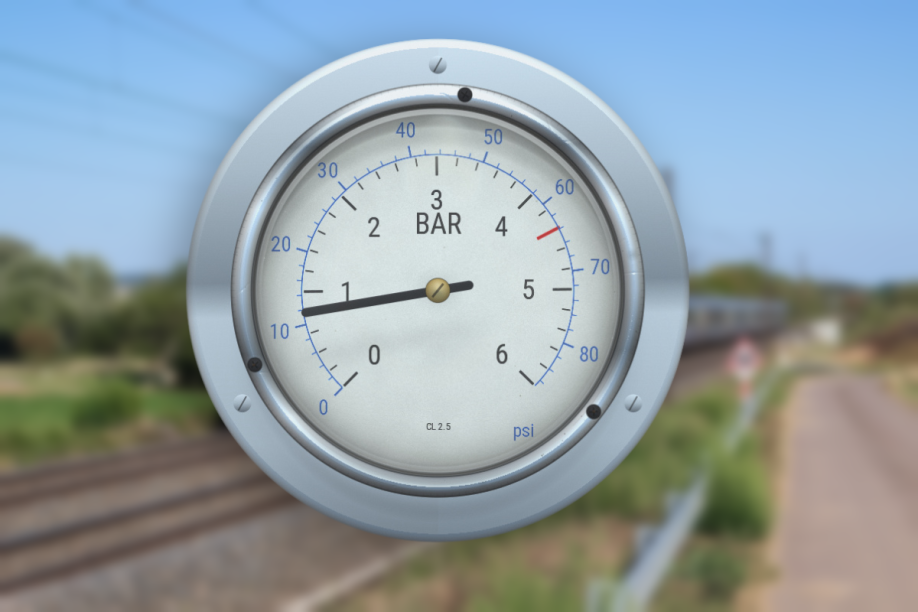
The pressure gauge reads {"value": 0.8, "unit": "bar"}
